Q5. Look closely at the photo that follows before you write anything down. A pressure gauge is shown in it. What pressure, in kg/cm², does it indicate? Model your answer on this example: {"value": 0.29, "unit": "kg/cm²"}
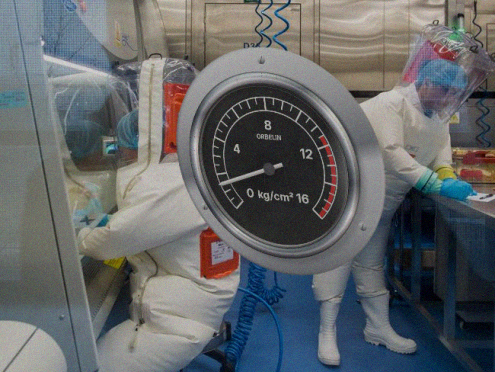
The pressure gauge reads {"value": 1.5, "unit": "kg/cm²"}
